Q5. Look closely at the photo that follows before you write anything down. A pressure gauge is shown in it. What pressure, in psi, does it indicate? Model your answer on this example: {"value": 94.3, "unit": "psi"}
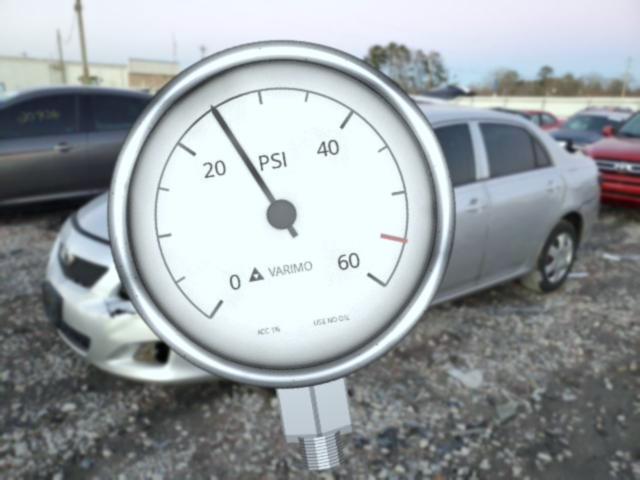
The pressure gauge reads {"value": 25, "unit": "psi"}
